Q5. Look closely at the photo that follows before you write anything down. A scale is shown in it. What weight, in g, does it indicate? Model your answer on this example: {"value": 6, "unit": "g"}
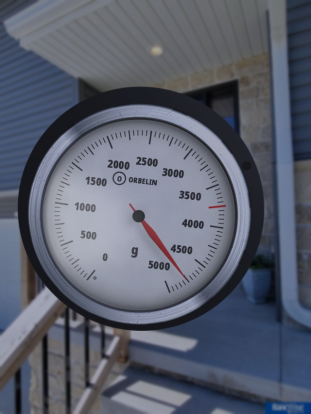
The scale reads {"value": 4750, "unit": "g"}
